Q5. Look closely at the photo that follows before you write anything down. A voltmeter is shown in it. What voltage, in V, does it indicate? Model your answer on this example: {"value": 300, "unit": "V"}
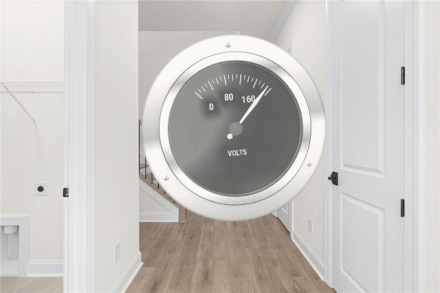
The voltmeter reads {"value": 190, "unit": "V"}
